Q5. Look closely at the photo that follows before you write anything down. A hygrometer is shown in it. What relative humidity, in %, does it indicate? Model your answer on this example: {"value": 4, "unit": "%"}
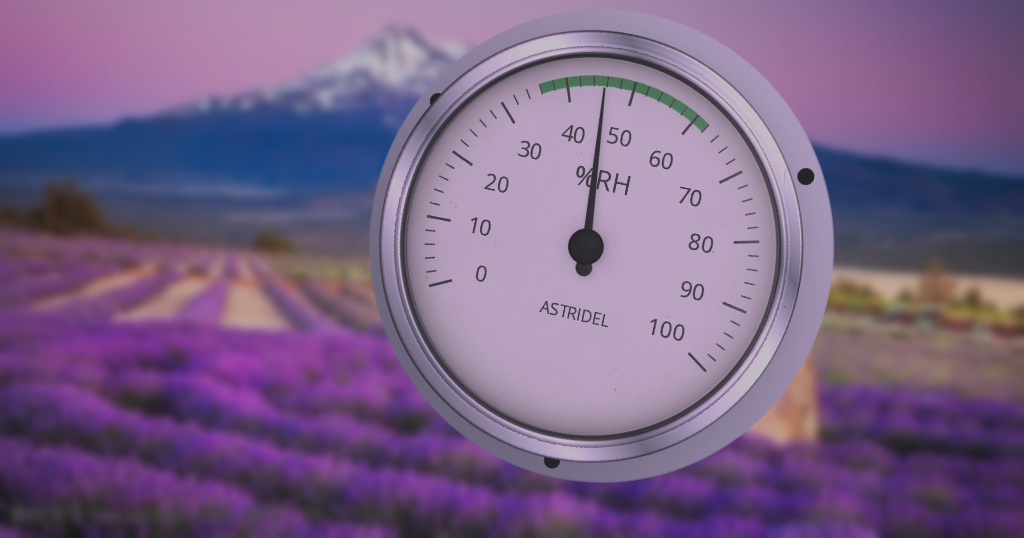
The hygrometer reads {"value": 46, "unit": "%"}
